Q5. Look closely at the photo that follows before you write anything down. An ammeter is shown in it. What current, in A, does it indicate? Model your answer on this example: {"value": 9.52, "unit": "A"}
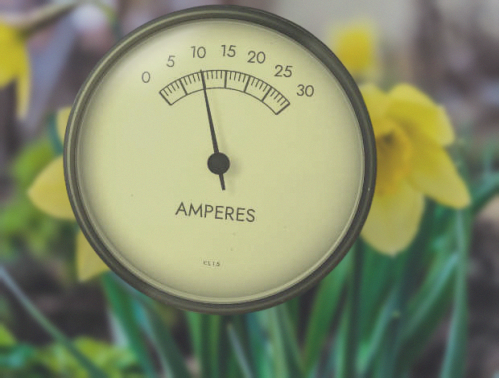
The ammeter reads {"value": 10, "unit": "A"}
